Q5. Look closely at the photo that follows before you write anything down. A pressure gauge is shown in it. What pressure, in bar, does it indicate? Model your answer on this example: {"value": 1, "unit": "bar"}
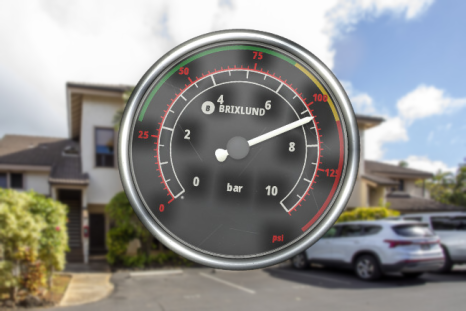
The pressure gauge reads {"value": 7.25, "unit": "bar"}
